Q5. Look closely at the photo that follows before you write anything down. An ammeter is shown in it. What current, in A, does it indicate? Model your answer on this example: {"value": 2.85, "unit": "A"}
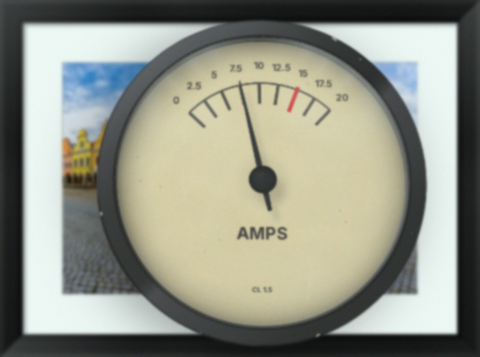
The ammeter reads {"value": 7.5, "unit": "A"}
